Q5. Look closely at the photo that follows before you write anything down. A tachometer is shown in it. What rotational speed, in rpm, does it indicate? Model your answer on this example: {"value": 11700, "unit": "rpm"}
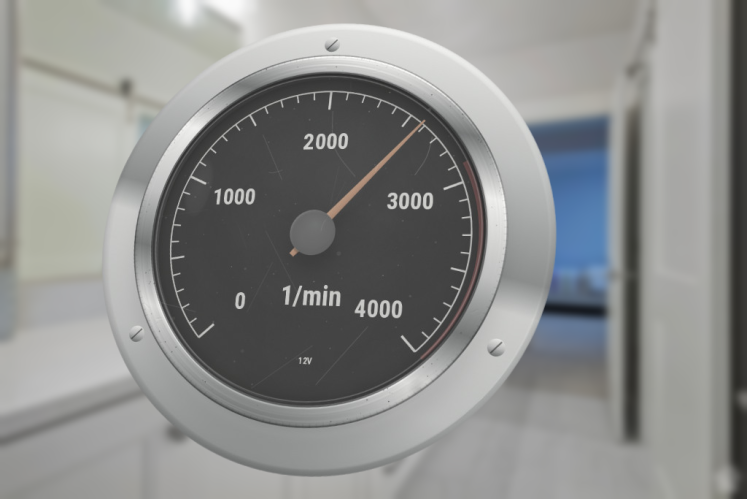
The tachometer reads {"value": 2600, "unit": "rpm"}
